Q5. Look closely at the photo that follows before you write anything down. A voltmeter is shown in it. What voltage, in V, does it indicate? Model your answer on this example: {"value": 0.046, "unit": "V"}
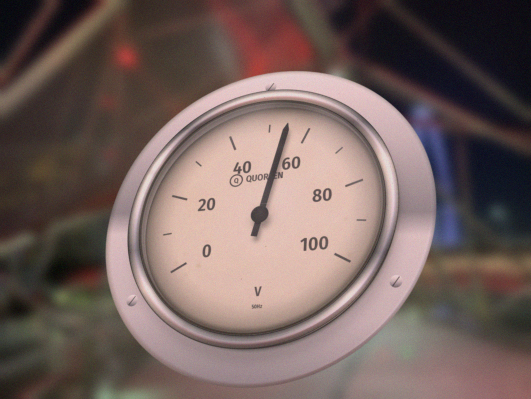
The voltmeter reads {"value": 55, "unit": "V"}
